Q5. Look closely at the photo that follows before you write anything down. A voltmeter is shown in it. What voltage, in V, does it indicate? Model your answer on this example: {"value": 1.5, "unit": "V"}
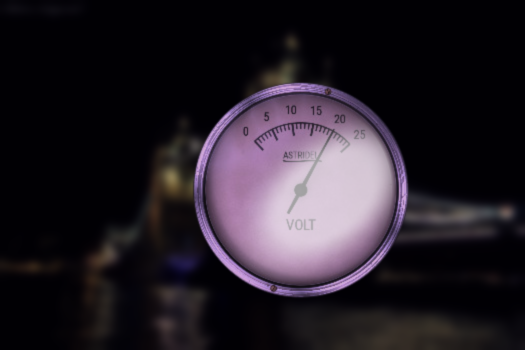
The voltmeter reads {"value": 20, "unit": "V"}
